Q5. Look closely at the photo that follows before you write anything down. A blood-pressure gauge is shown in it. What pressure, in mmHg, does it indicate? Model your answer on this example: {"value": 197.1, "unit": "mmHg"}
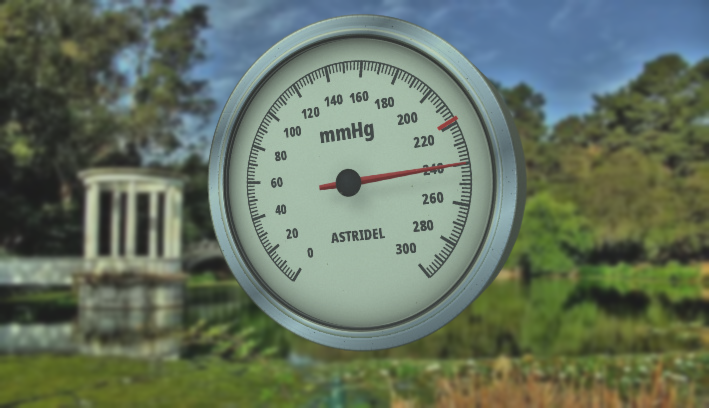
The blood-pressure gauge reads {"value": 240, "unit": "mmHg"}
